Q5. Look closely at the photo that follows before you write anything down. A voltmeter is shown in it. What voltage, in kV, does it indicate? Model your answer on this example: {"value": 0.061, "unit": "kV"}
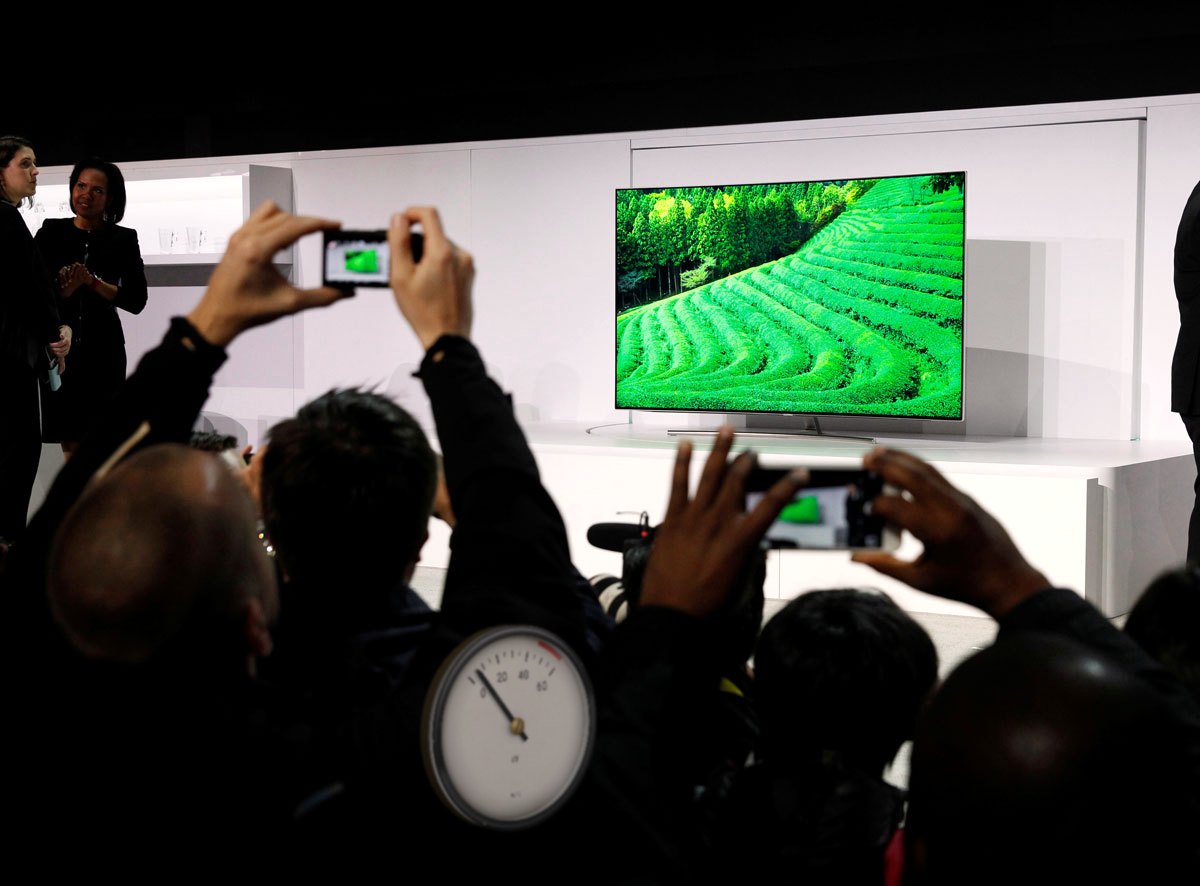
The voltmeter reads {"value": 5, "unit": "kV"}
